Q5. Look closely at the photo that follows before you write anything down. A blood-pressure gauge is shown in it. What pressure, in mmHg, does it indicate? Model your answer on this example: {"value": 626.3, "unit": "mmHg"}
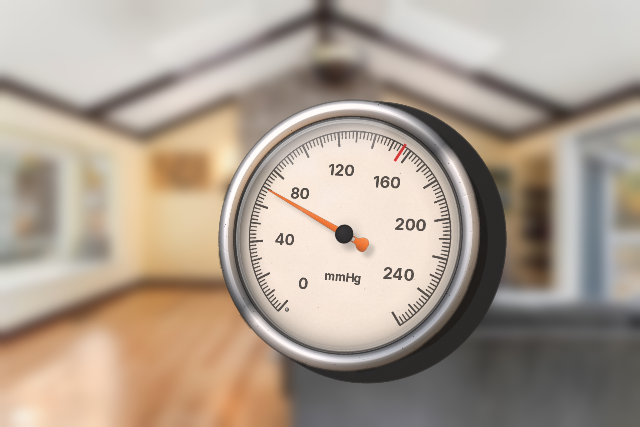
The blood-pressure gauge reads {"value": 70, "unit": "mmHg"}
